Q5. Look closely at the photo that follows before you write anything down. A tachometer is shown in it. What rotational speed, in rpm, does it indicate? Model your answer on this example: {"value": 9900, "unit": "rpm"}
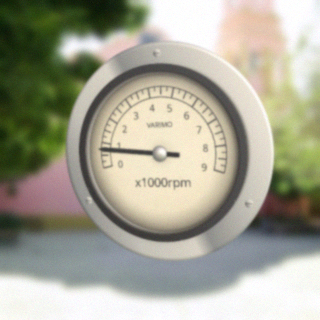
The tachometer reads {"value": 750, "unit": "rpm"}
